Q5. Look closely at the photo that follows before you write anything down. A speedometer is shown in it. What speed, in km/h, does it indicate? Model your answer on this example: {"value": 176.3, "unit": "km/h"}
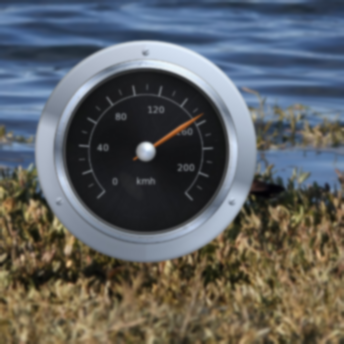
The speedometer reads {"value": 155, "unit": "km/h"}
